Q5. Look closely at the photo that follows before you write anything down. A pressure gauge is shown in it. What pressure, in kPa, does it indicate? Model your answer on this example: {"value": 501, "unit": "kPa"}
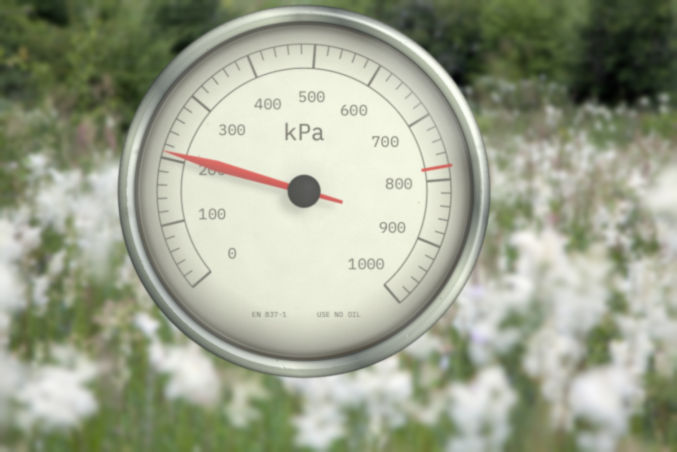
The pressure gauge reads {"value": 210, "unit": "kPa"}
